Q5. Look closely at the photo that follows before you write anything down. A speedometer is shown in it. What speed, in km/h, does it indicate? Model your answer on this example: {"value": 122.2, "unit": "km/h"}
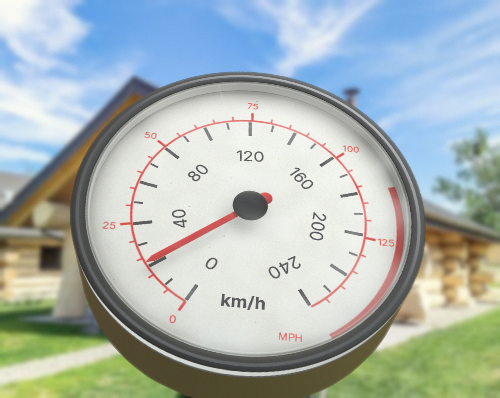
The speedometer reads {"value": 20, "unit": "km/h"}
